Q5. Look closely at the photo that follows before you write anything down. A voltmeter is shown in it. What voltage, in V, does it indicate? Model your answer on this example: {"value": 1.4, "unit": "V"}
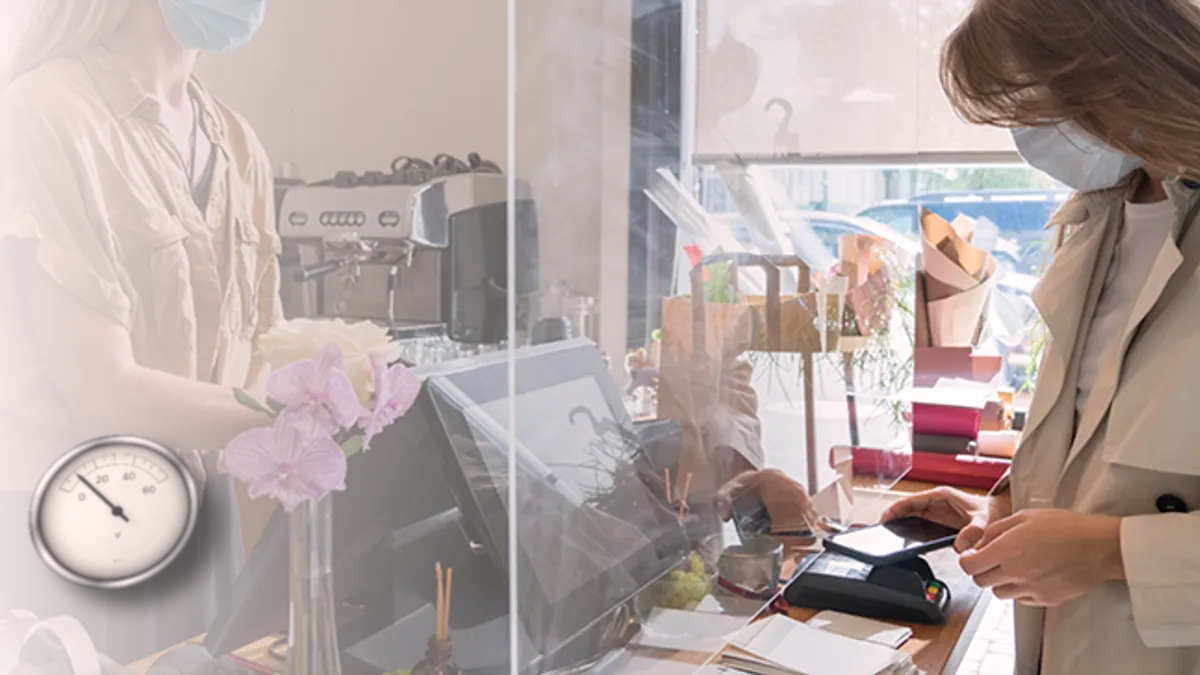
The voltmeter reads {"value": 10, "unit": "V"}
